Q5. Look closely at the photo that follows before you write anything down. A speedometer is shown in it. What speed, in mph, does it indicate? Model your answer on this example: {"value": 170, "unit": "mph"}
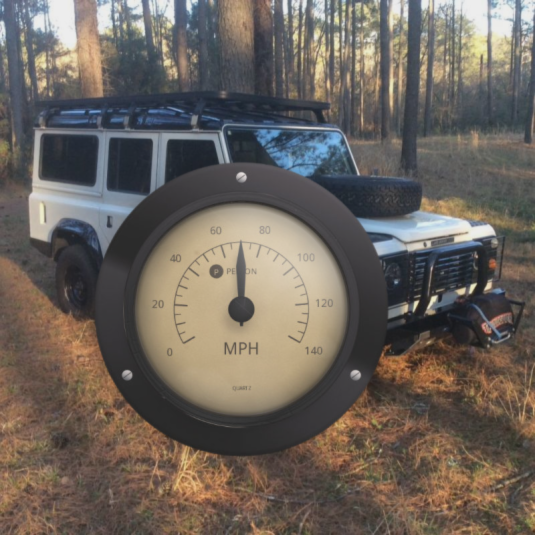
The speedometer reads {"value": 70, "unit": "mph"}
